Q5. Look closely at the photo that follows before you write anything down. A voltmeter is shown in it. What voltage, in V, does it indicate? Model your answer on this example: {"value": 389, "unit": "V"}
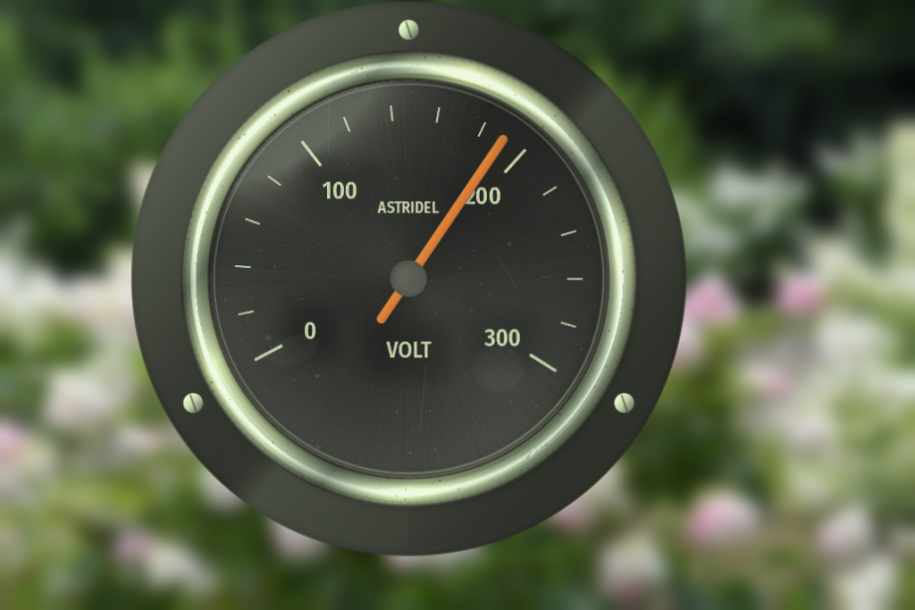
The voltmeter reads {"value": 190, "unit": "V"}
